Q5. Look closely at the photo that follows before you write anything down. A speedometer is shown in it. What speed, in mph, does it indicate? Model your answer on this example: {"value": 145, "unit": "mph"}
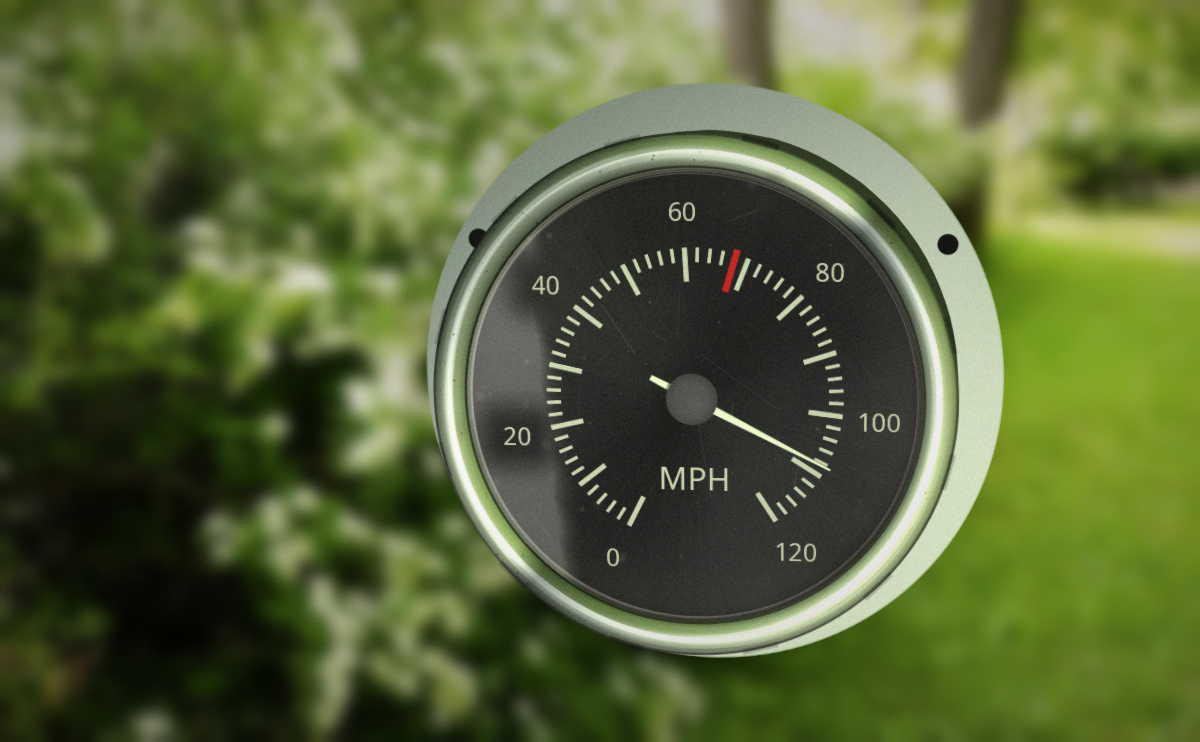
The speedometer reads {"value": 108, "unit": "mph"}
